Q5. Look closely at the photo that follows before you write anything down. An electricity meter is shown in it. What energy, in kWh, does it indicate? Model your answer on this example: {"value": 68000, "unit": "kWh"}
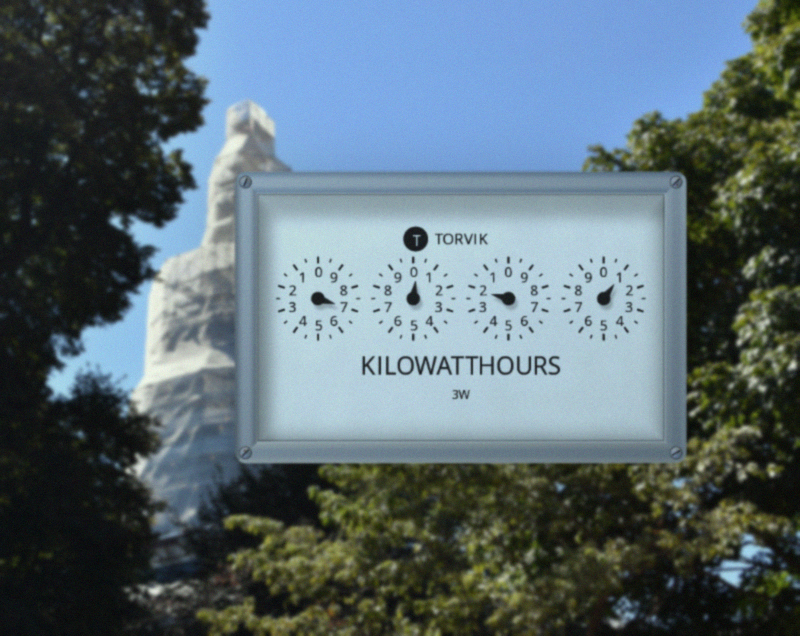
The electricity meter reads {"value": 7021, "unit": "kWh"}
